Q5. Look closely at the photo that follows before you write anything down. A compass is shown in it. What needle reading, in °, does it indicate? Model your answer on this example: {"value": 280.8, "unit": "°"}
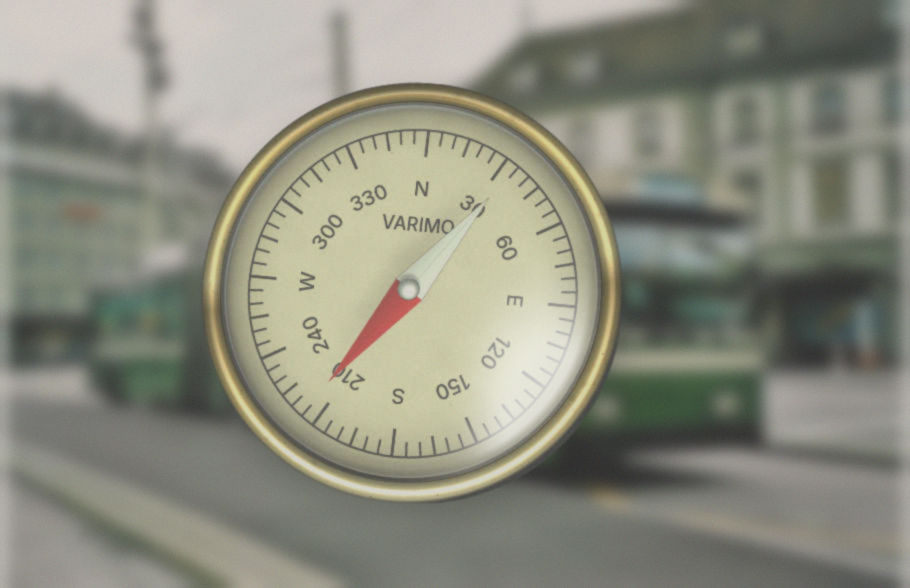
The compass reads {"value": 215, "unit": "°"}
